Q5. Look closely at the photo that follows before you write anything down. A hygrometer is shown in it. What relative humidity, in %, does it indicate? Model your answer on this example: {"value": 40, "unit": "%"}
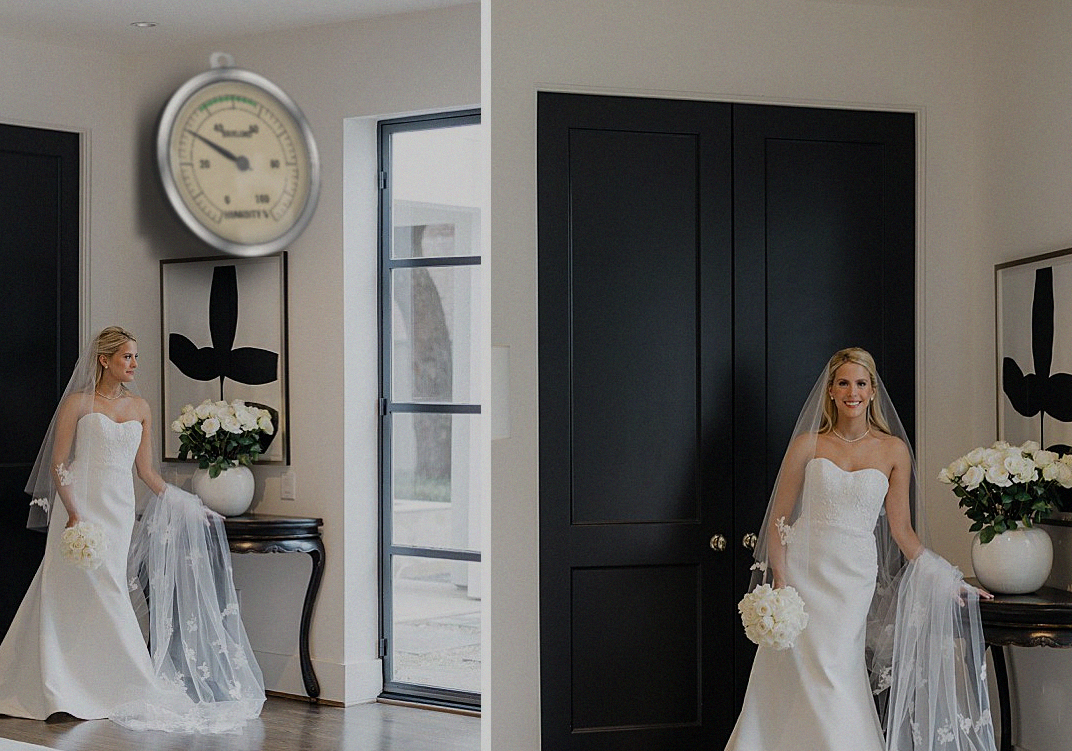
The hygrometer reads {"value": 30, "unit": "%"}
